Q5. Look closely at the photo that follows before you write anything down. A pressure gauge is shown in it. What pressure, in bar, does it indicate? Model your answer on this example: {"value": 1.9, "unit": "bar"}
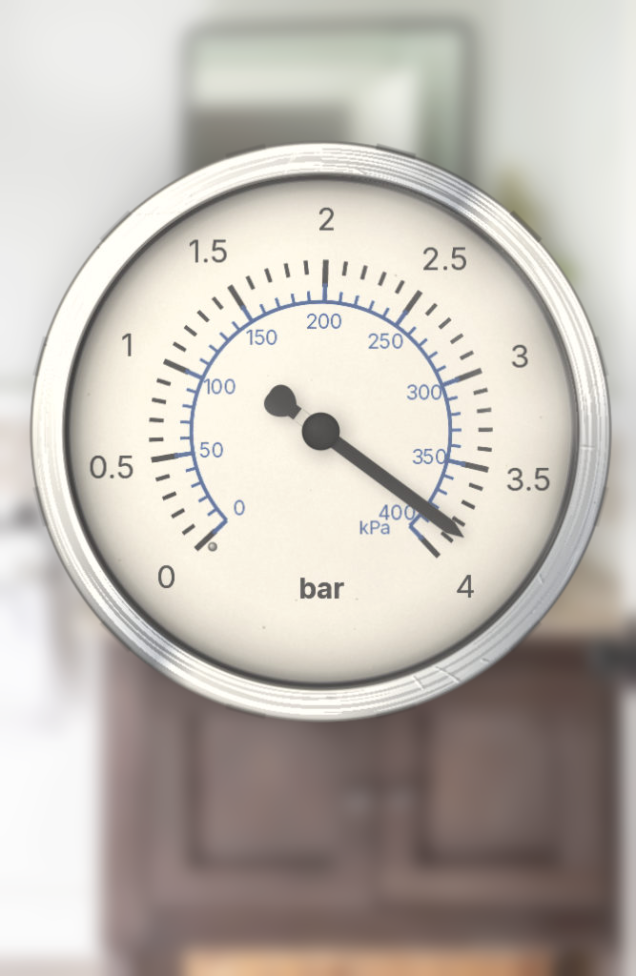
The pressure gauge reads {"value": 3.85, "unit": "bar"}
